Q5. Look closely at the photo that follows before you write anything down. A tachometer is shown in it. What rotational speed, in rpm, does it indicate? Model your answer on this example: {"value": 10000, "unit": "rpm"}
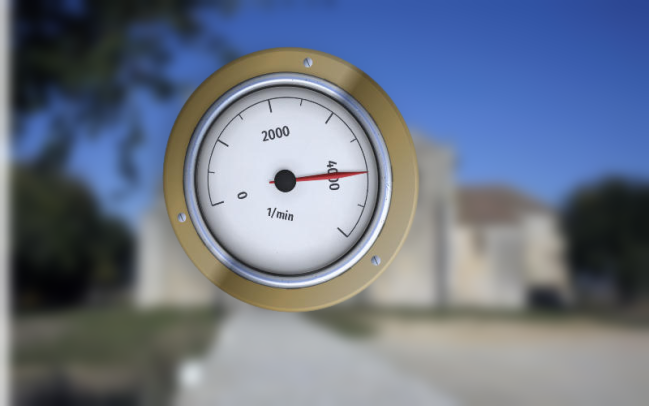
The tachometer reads {"value": 4000, "unit": "rpm"}
